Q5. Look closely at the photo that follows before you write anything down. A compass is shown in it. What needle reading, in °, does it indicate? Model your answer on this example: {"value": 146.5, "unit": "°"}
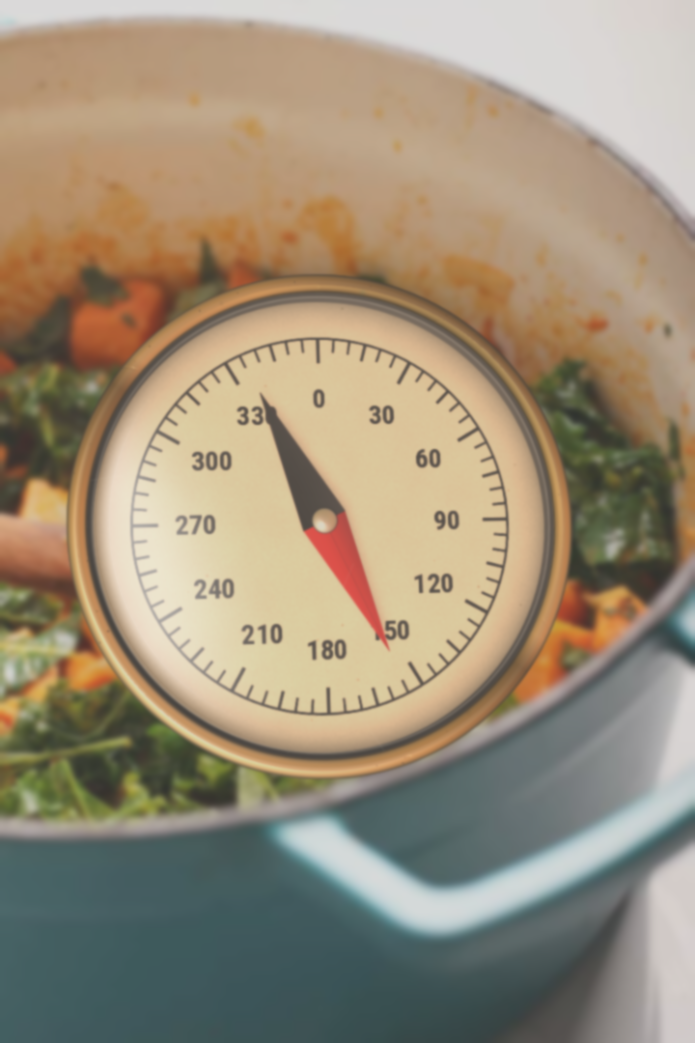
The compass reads {"value": 155, "unit": "°"}
